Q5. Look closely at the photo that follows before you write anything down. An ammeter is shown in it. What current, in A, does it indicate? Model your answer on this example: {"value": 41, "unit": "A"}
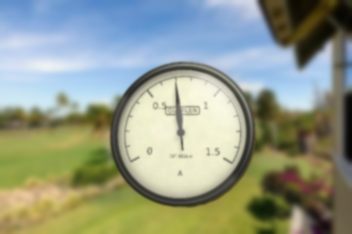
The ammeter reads {"value": 0.7, "unit": "A"}
